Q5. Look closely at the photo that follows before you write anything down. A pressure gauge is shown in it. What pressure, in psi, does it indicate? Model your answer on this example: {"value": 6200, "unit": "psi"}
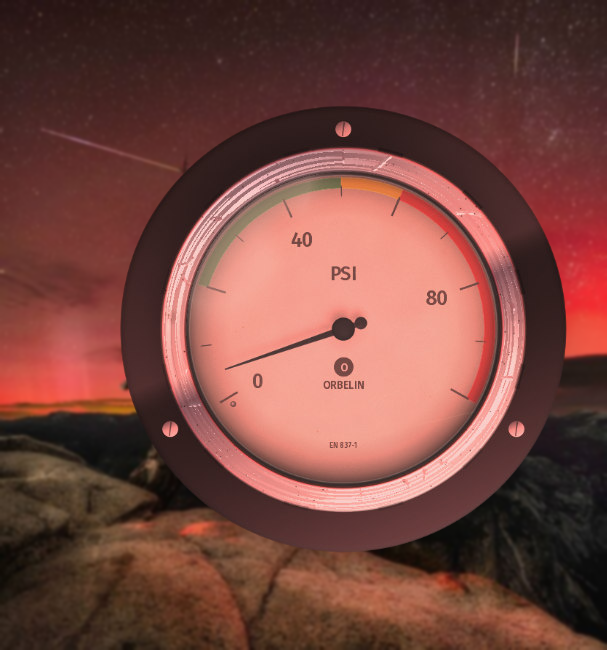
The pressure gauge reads {"value": 5, "unit": "psi"}
